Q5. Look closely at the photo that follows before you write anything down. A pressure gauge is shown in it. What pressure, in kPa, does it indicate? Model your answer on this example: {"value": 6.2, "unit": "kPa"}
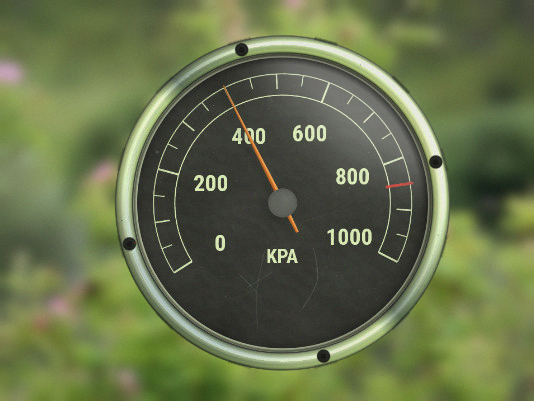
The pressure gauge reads {"value": 400, "unit": "kPa"}
